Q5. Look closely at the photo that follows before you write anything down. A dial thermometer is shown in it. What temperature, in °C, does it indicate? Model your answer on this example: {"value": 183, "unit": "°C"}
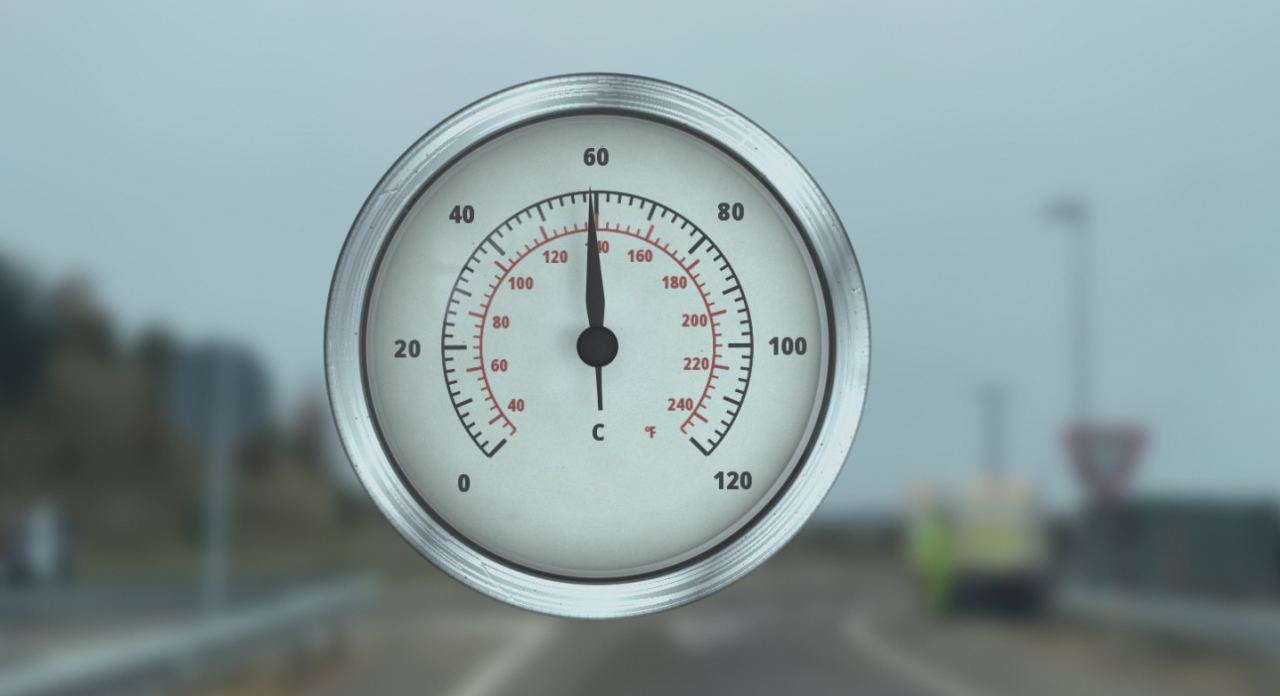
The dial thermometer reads {"value": 59, "unit": "°C"}
